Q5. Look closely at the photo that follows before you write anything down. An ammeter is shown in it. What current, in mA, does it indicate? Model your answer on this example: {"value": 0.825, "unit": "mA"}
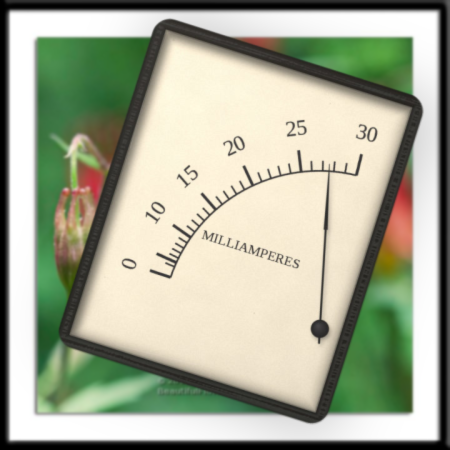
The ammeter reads {"value": 27.5, "unit": "mA"}
